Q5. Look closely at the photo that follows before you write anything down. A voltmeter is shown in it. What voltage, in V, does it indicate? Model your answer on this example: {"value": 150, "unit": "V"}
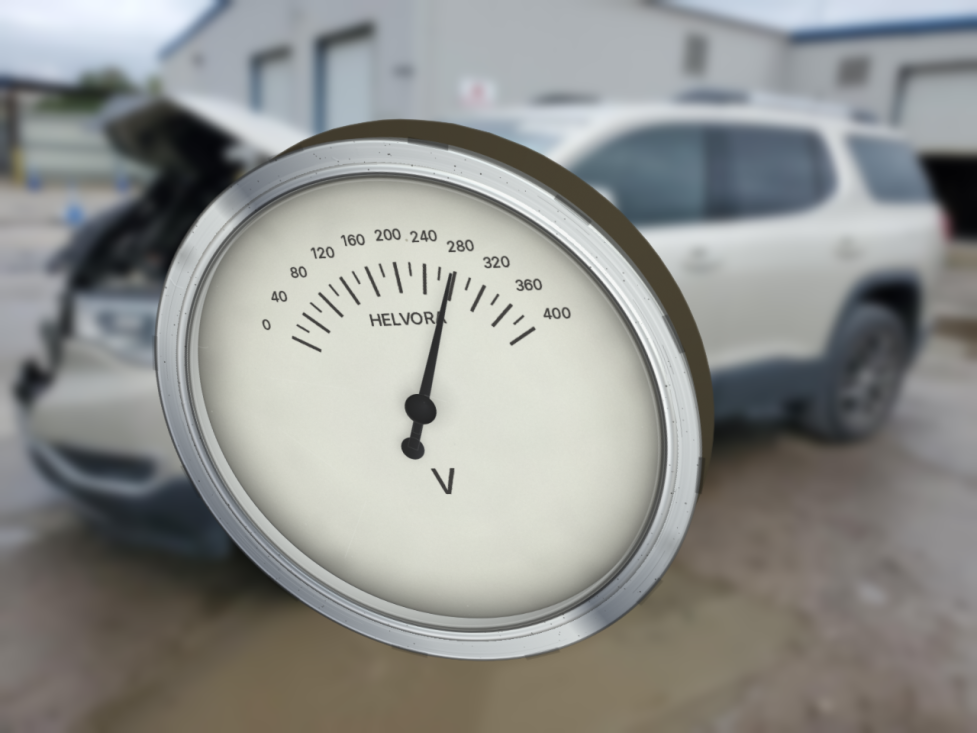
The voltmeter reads {"value": 280, "unit": "V"}
